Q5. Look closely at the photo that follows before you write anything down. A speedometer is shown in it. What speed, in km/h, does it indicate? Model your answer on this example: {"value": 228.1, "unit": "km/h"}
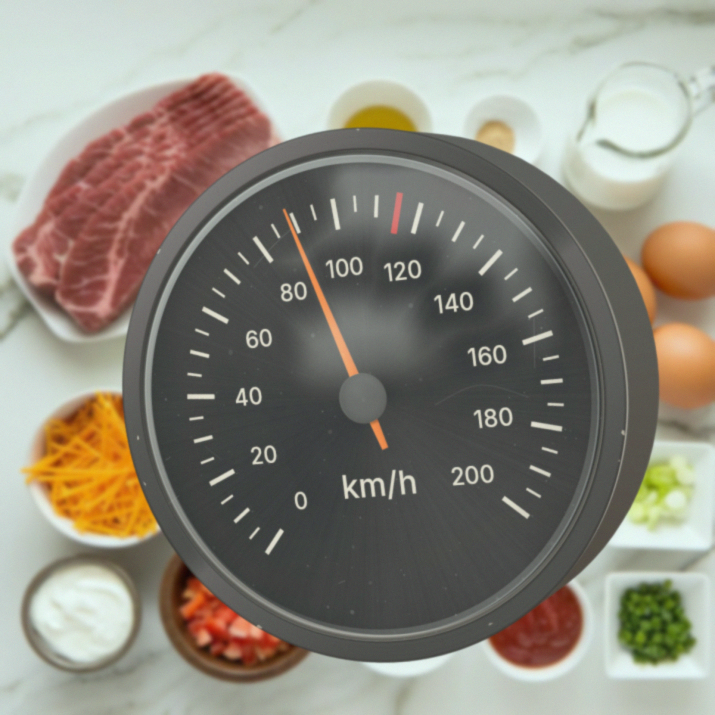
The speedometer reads {"value": 90, "unit": "km/h"}
